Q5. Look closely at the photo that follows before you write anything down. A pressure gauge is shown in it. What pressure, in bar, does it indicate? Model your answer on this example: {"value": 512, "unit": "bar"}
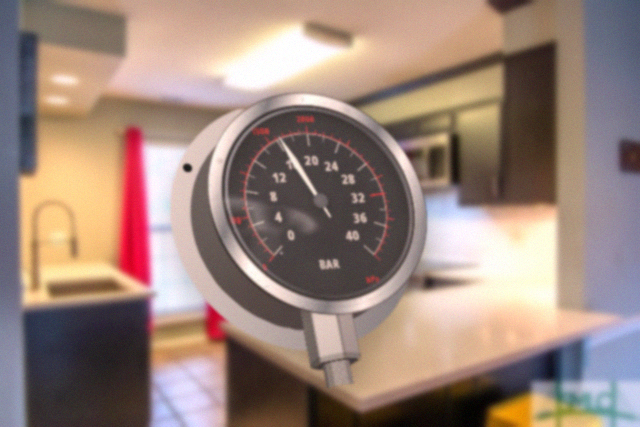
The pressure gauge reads {"value": 16, "unit": "bar"}
